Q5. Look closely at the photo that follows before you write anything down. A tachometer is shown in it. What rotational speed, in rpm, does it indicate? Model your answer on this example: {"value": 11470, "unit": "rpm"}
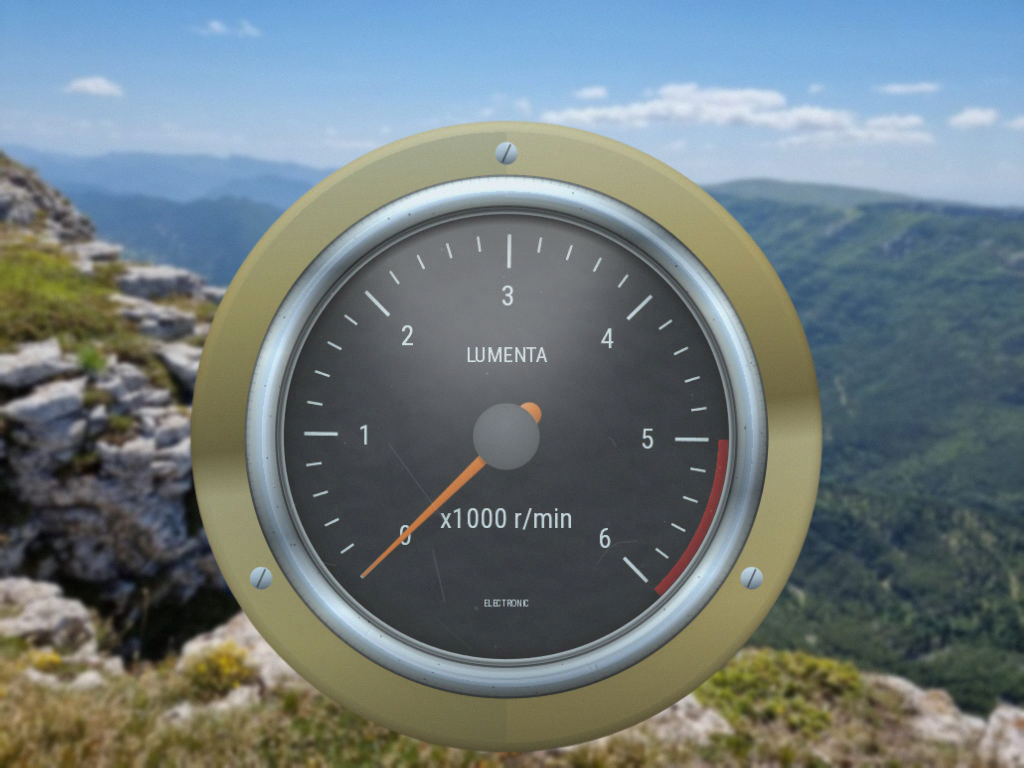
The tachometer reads {"value": 0, "unit": "rpm"}
